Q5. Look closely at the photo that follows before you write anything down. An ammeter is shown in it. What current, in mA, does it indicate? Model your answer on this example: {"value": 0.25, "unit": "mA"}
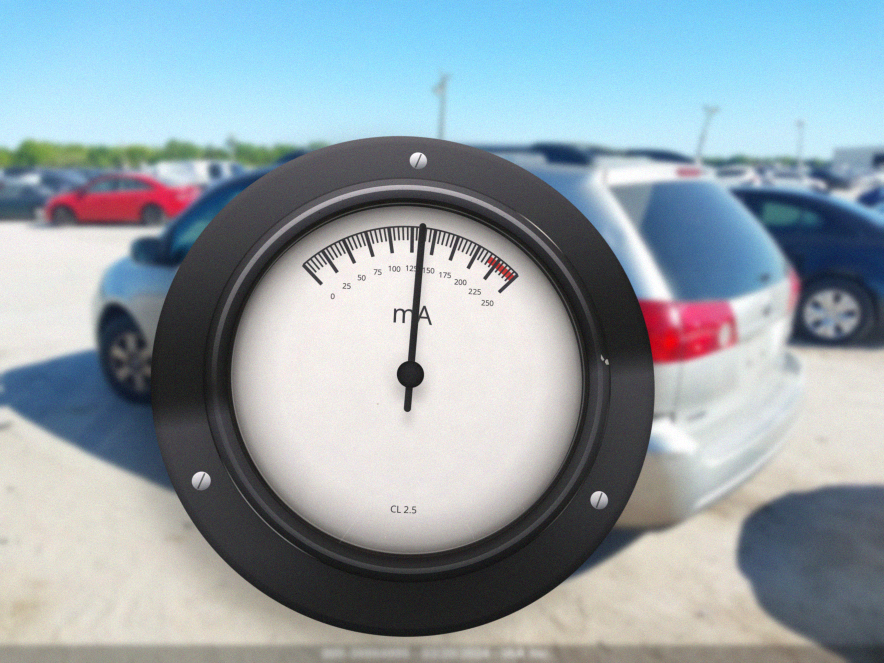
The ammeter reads {"value": 135, "unit": "mA"}
